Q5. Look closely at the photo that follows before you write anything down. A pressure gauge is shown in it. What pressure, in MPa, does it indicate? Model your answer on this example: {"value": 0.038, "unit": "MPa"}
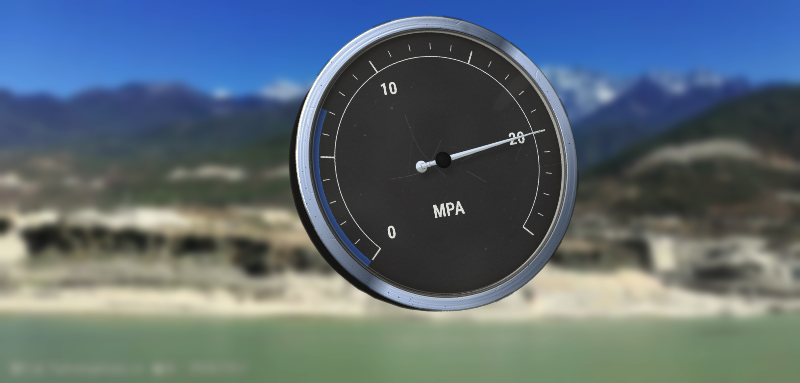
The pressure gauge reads {"value": 20, "unit": "MPa"}
